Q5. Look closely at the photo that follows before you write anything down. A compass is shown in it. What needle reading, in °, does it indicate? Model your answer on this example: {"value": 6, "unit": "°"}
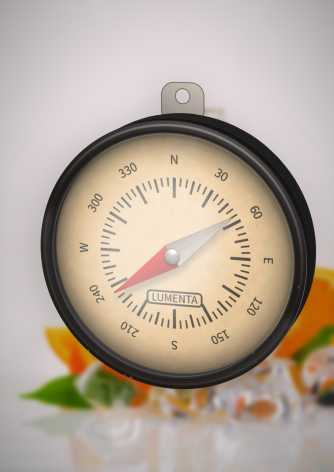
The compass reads {"value": 235, "unit": "°"}
